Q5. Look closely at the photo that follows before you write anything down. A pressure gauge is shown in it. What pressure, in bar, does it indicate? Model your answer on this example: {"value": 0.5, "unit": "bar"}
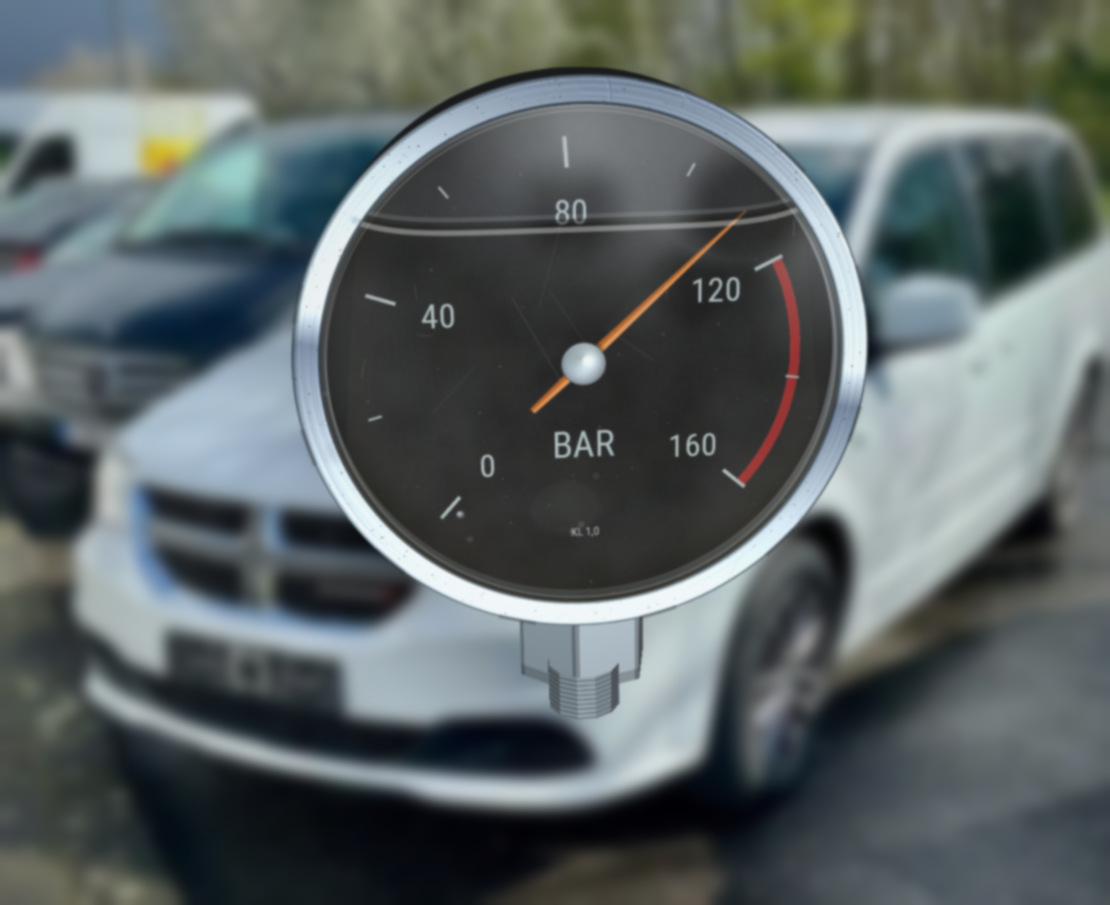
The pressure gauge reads {"value": 110, "unit": "bar"}
